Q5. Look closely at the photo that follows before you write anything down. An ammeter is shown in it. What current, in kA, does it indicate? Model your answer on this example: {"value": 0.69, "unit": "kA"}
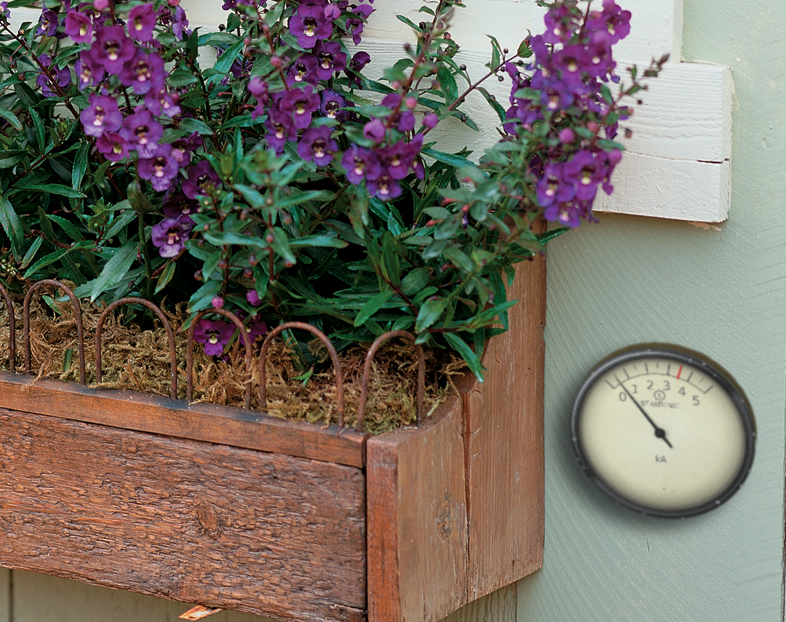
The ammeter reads {"value": 0.5, "unit": "kA"}
